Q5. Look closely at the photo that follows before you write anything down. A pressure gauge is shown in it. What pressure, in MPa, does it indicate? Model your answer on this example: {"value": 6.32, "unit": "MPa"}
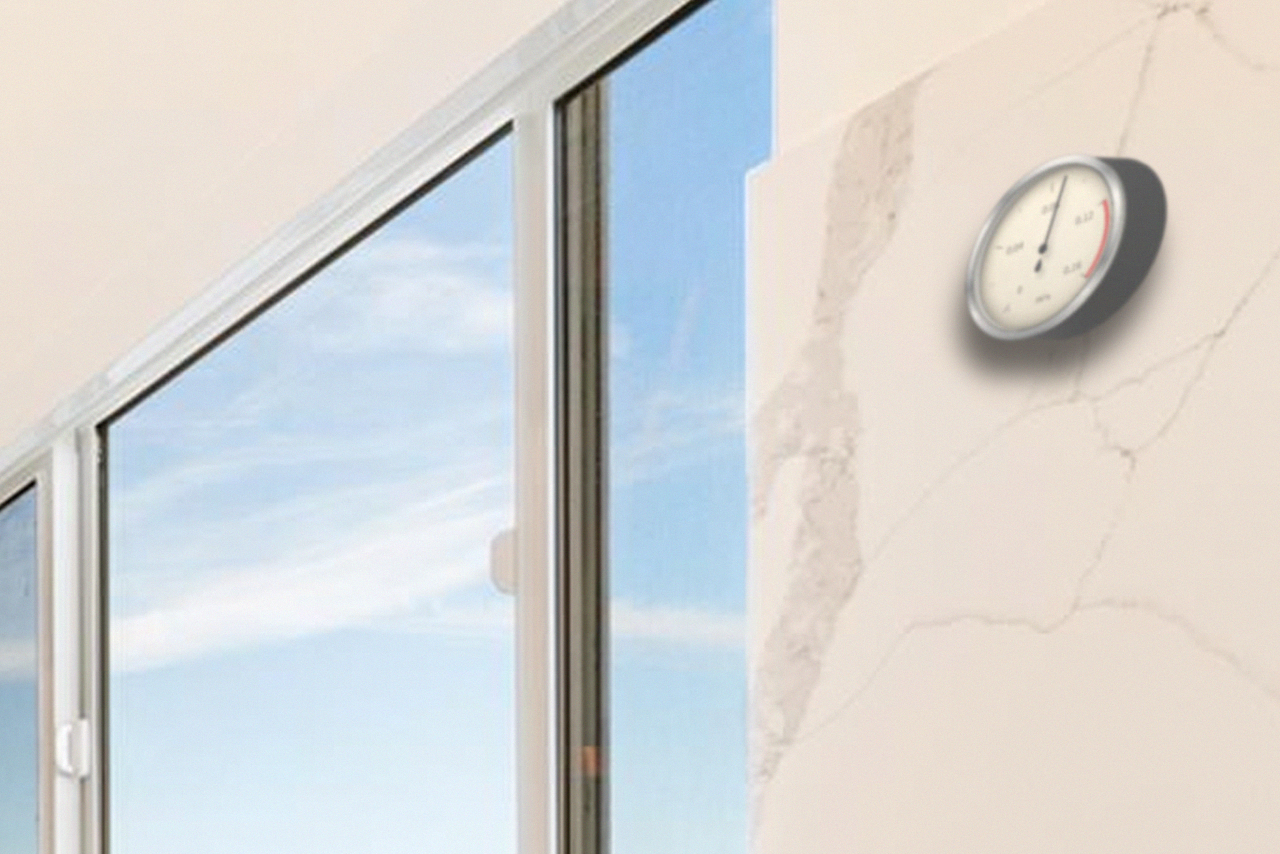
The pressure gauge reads {"value": 0.09, "unit": "MPa"}
